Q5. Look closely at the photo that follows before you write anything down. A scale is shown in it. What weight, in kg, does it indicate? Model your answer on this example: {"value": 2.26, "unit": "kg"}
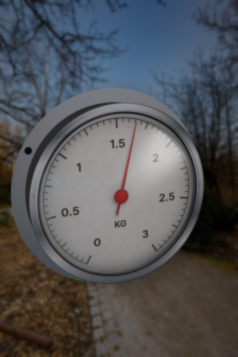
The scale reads {"value": 1.65, "unit": "kg"}
